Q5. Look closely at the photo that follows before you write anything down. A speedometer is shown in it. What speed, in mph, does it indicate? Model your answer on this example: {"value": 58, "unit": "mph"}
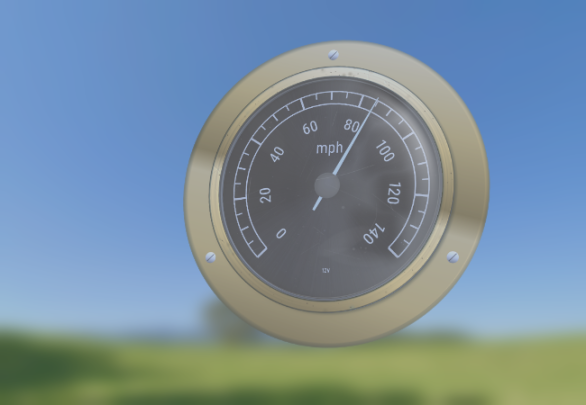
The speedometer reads {"value": 85, "unit": "mph"}
